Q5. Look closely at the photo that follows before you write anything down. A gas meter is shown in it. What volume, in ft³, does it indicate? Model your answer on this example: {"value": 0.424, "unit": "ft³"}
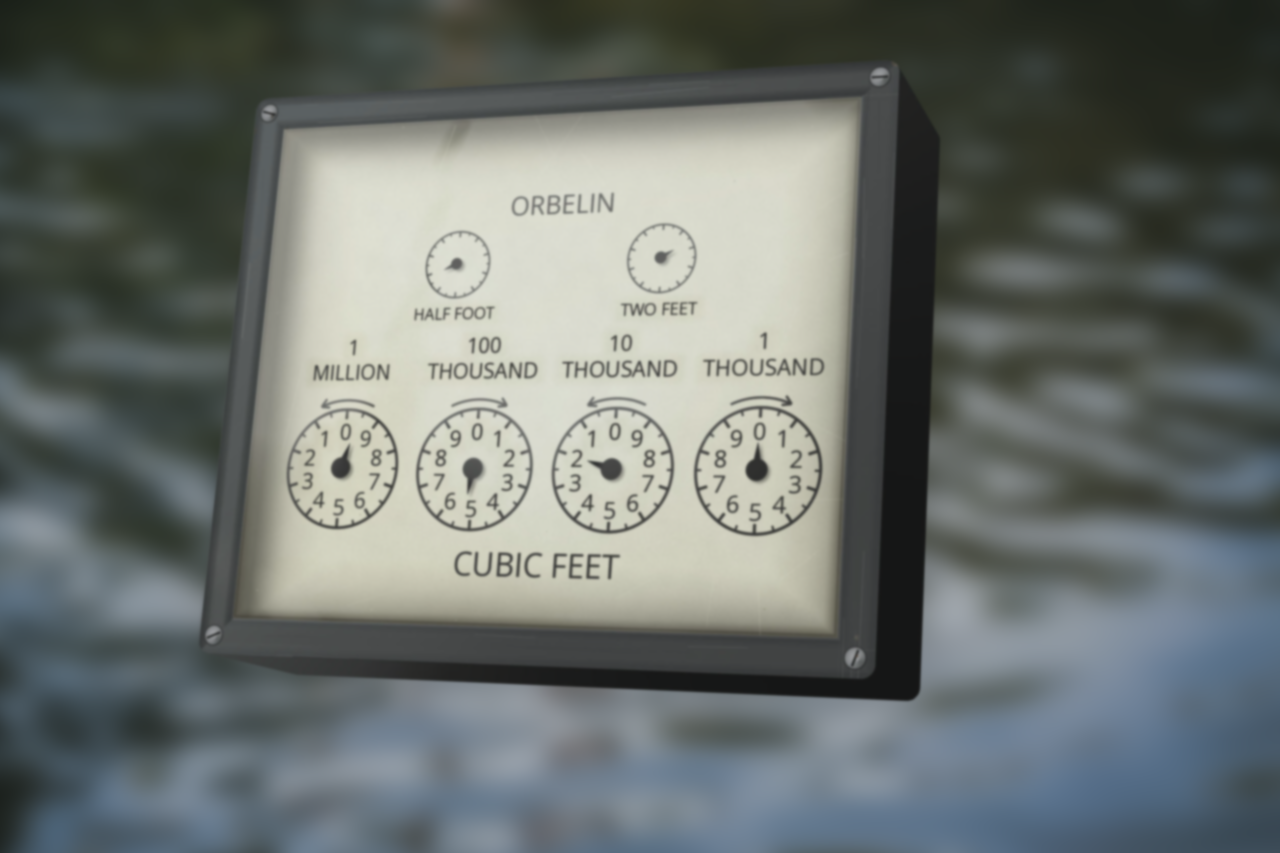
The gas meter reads {"value": 952000, "unit": "ft³"}
